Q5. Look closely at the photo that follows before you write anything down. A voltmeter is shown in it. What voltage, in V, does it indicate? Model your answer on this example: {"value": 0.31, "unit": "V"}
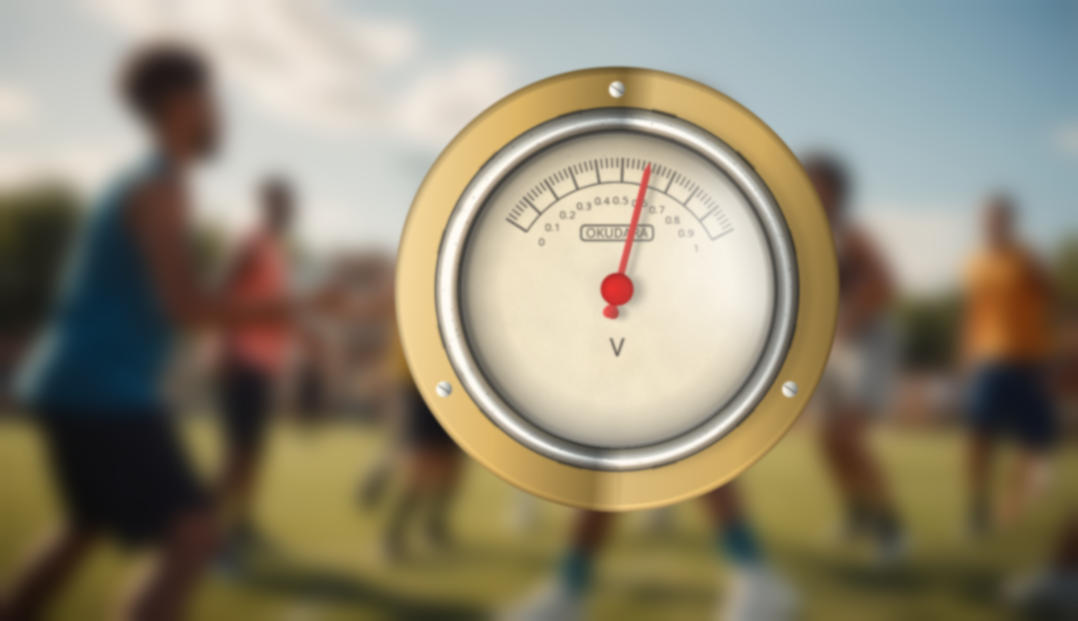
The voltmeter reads {"value": 0.6, "unit": "V"}
